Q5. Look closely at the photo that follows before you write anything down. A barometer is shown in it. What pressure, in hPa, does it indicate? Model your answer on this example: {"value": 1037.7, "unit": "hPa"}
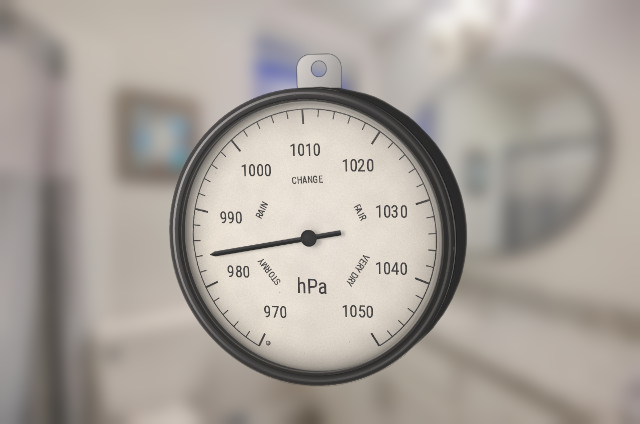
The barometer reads {"value": 984, "unit": "hPa"}
